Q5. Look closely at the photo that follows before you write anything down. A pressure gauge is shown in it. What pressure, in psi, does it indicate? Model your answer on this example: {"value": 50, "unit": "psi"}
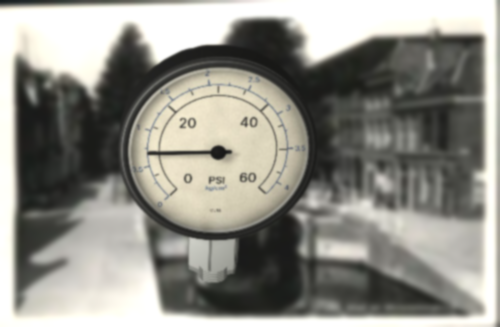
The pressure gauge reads {"value": 10, "unit": "psi"}
